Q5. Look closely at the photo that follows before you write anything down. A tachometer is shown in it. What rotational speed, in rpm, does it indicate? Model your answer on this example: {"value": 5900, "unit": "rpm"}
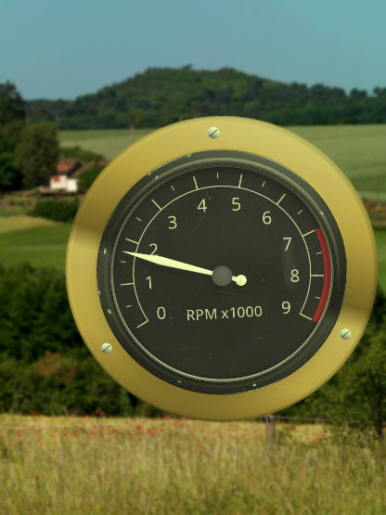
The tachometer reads {"value": 1750, "unit": "rpm"}
